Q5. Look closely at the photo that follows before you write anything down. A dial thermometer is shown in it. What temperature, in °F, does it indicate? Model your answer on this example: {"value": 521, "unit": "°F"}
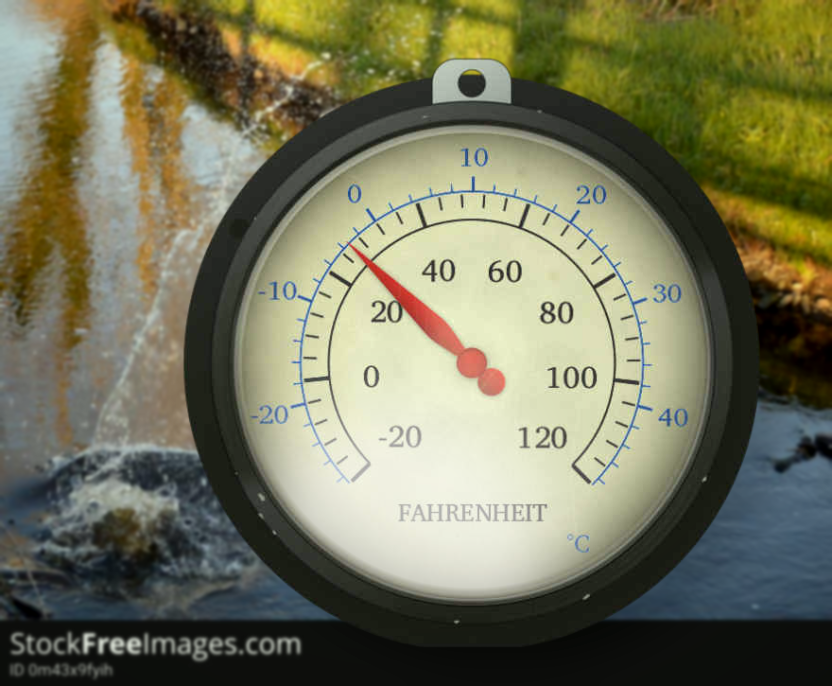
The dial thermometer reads {"value": 26, "unit": "°F"}
